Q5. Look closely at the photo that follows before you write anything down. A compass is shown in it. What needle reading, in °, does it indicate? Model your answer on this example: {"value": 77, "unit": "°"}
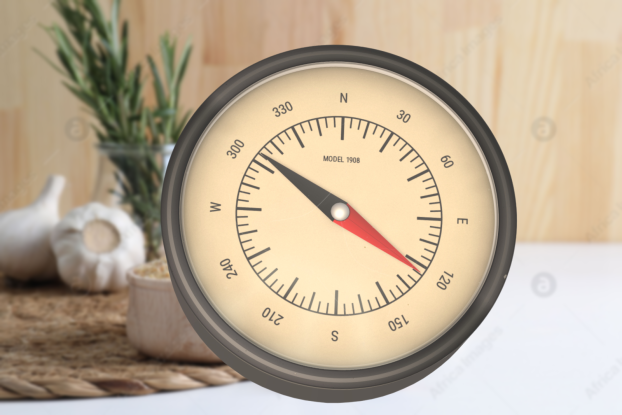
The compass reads {"value": 125, "unit": "°"}
